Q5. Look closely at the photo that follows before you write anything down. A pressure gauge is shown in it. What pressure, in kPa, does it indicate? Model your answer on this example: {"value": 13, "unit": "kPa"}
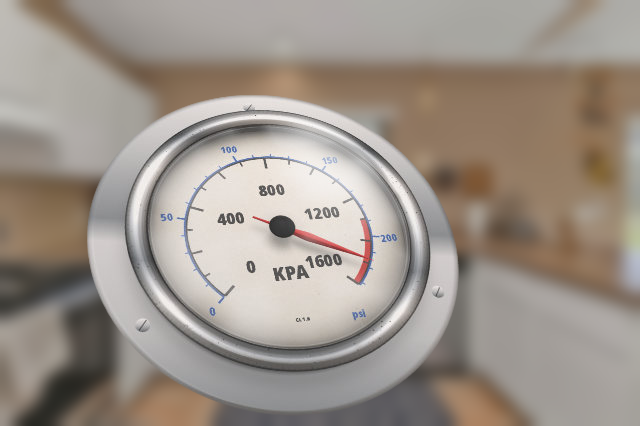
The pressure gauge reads {"value": 1500, "unit": "kPa"}
